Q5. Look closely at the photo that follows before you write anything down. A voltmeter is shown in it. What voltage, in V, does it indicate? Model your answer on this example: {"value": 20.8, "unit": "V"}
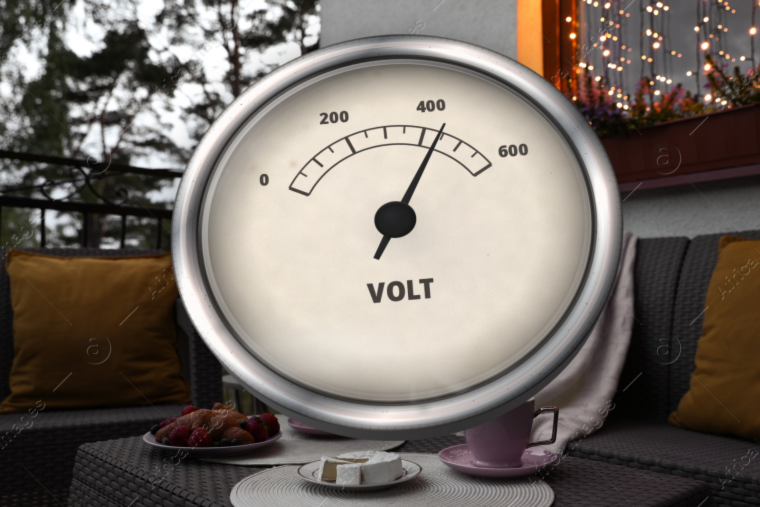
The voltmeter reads {"value": 450, "unit": "V"}
